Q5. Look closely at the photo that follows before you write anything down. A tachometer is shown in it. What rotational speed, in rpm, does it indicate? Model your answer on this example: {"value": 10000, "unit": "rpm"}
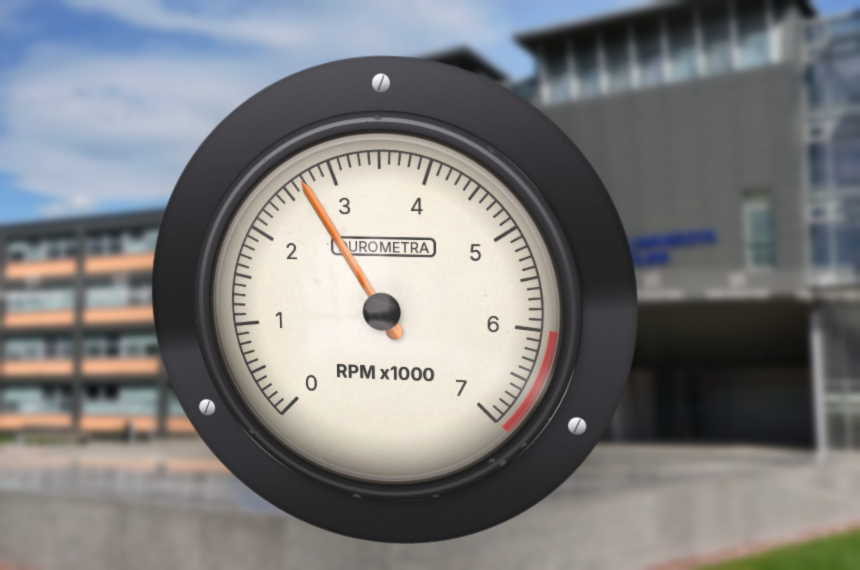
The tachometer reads {"value": 2700, "unit": "rpm"}
